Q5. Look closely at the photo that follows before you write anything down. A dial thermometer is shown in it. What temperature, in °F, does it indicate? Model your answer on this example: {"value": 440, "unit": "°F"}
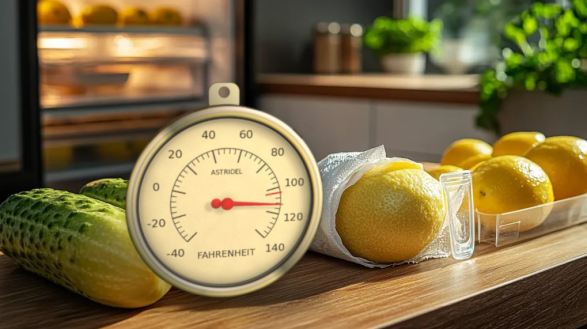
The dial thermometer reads {"value": 112, "unit": "°F"}
